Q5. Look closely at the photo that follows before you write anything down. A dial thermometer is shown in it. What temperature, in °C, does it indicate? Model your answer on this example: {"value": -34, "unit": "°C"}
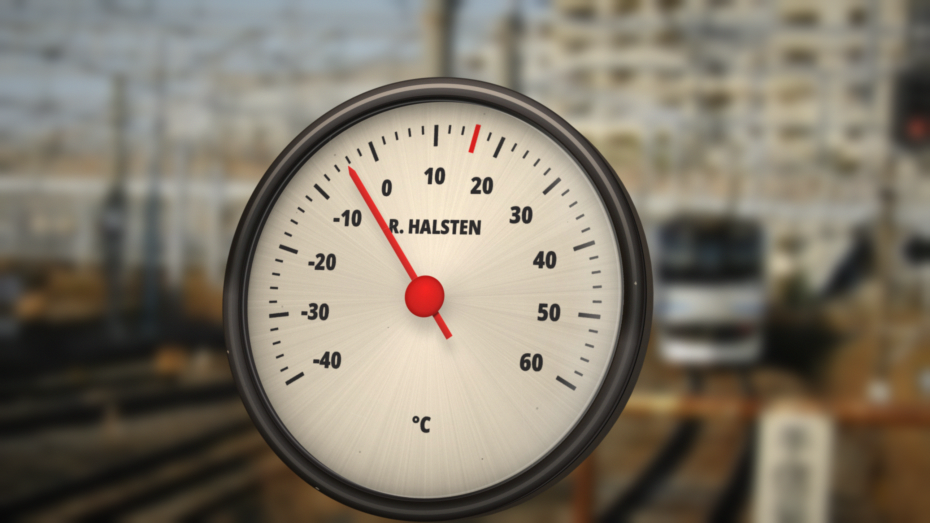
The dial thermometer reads {"value": -4, "unit": "°C"}
